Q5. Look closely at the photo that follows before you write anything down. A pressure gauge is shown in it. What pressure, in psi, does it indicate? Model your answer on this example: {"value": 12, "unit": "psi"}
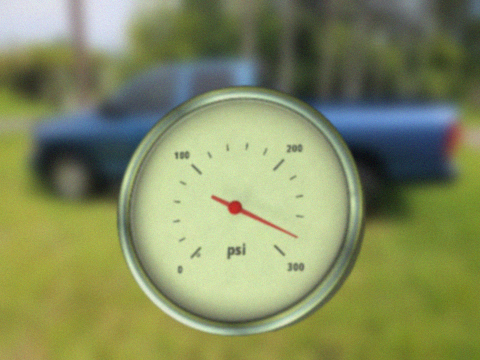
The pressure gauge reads {"value": 280, "unit": "psi"}
